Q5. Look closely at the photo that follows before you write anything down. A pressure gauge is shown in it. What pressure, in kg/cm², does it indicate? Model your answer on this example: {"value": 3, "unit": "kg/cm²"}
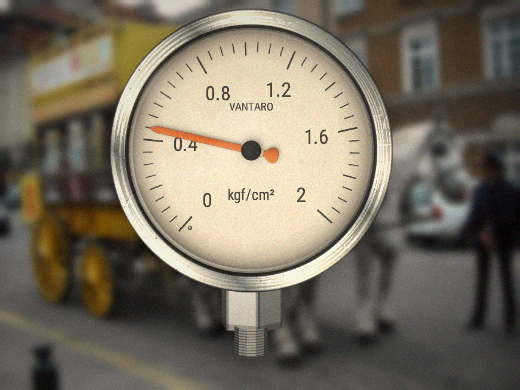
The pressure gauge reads {"value": 0.45, "unit": "kg/cm²"}
